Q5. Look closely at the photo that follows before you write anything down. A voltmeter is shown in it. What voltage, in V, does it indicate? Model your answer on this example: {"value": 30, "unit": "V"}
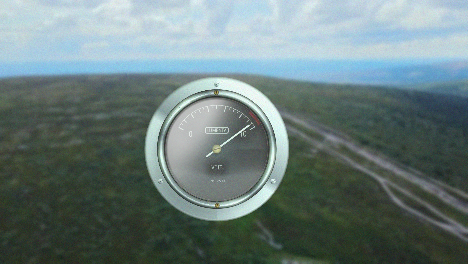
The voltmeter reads {"value": 9.5, "unit": "V"}
